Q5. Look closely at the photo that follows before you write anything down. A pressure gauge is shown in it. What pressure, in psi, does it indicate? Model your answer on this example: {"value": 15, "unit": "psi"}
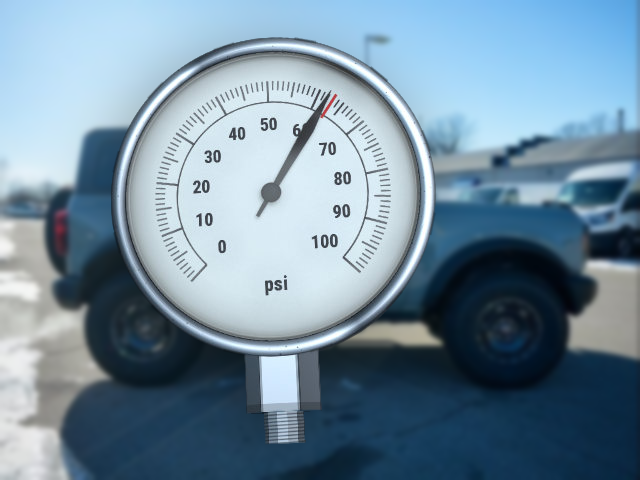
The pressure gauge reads {"value": 62, "unit": "psi"}
